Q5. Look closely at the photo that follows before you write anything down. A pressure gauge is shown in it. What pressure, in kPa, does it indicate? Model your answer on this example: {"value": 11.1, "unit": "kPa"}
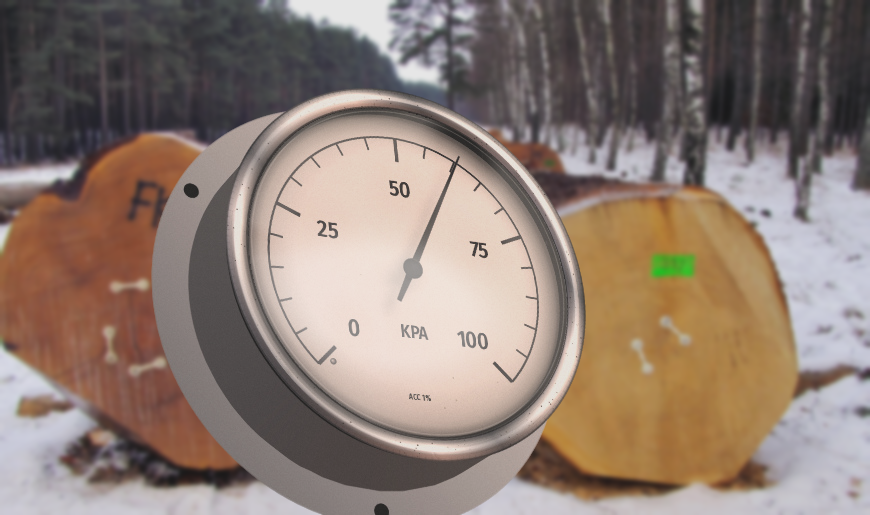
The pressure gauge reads {"value": 60, "unit": "kPa"}
